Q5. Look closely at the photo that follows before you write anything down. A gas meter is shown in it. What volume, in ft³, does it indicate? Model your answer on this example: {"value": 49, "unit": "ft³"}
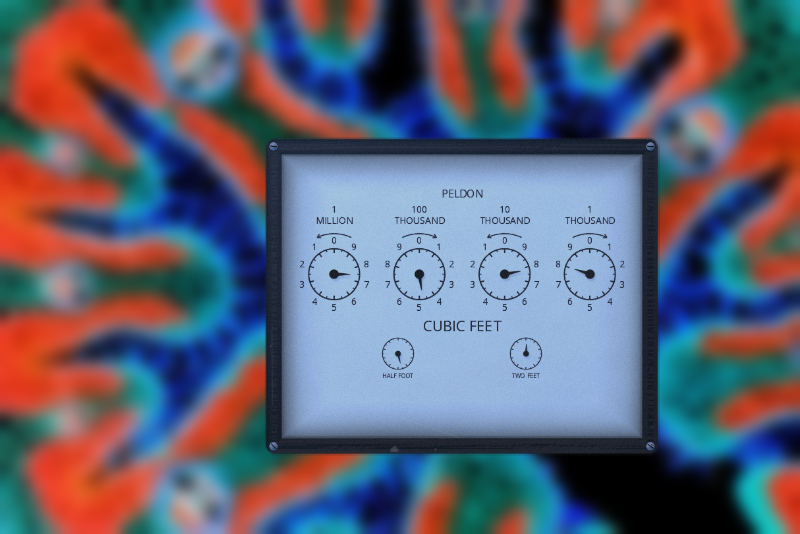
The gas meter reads {"value": 747800, "unit": "ft³"}
